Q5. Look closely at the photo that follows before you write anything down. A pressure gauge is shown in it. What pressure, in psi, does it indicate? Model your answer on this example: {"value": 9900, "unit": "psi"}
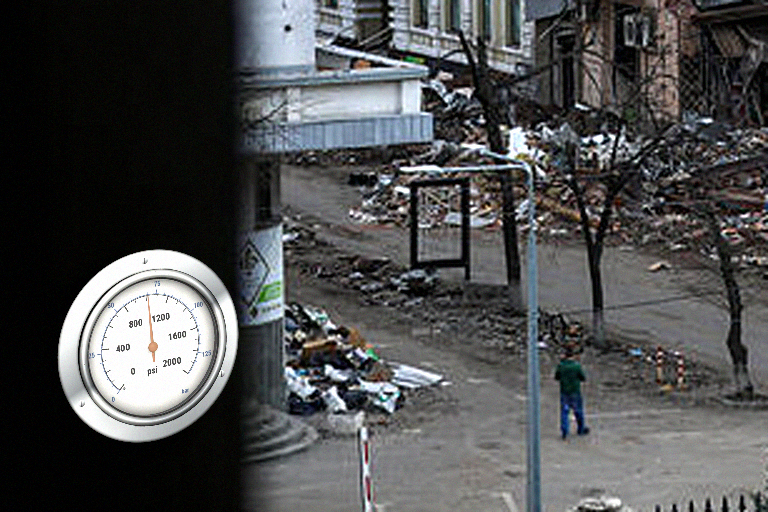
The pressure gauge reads {"value": 1000, "unit": "psi"}
